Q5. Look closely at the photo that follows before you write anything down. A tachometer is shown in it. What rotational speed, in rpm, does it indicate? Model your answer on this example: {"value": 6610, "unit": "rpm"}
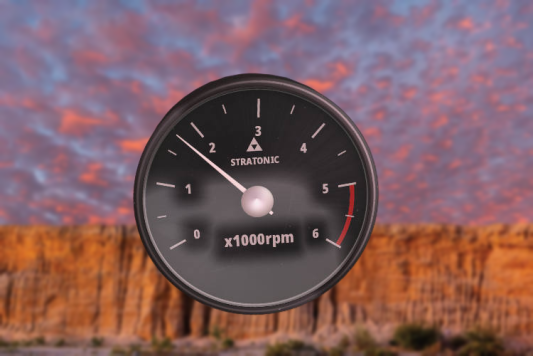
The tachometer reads {"value": 1750, "unit": "rpm"}
